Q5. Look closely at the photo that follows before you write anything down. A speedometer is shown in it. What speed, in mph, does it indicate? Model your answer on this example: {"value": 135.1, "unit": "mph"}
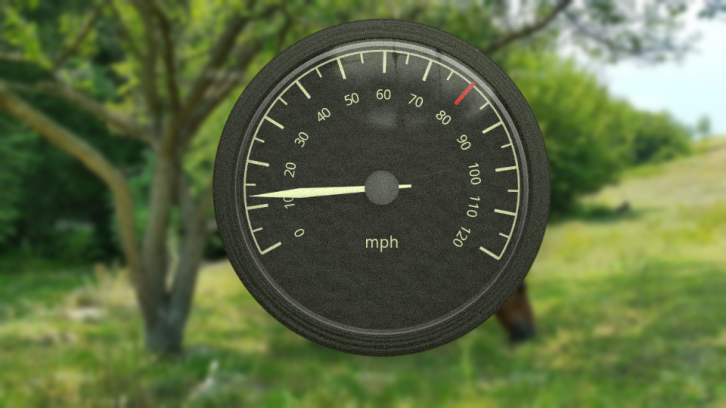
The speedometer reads {"value": 12.5, "unit": "mph"}
